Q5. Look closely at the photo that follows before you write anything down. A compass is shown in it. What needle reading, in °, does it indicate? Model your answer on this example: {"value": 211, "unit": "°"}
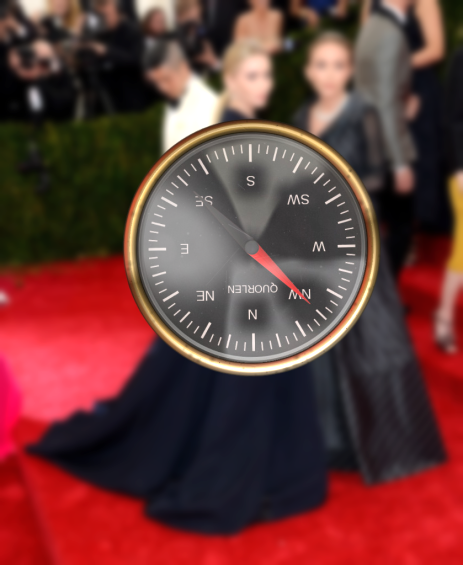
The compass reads {"value": 315, "unit": "°"}
